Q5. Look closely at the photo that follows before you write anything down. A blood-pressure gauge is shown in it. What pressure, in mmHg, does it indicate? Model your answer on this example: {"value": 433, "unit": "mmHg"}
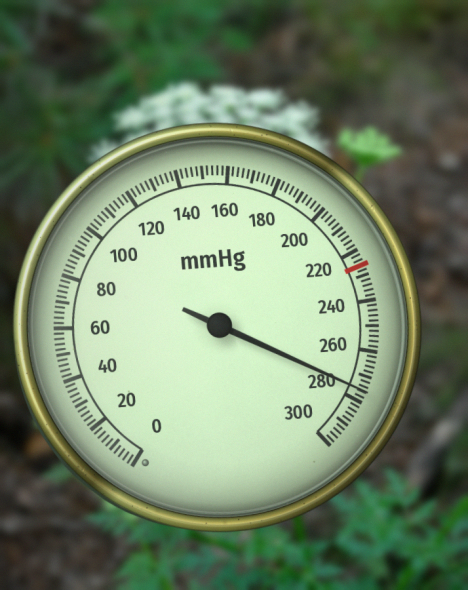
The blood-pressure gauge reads {"value": 276, "unit": "mmHg"}
